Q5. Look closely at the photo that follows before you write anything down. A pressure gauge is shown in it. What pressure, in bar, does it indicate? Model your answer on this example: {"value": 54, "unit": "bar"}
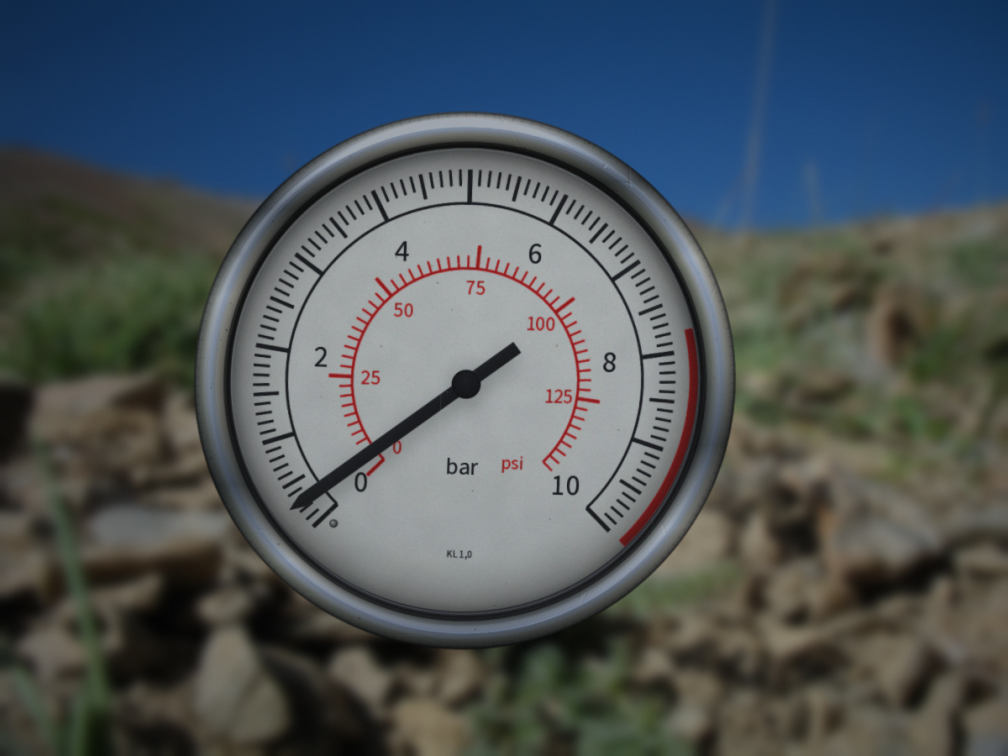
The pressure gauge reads {"value": 0.3, "unit": "bar"}
